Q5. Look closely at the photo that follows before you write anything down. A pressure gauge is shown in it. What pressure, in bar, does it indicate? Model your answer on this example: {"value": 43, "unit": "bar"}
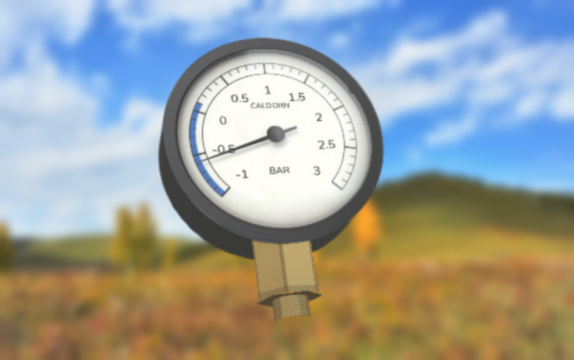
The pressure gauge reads {"value": -0.6, "unit": "bar"}
